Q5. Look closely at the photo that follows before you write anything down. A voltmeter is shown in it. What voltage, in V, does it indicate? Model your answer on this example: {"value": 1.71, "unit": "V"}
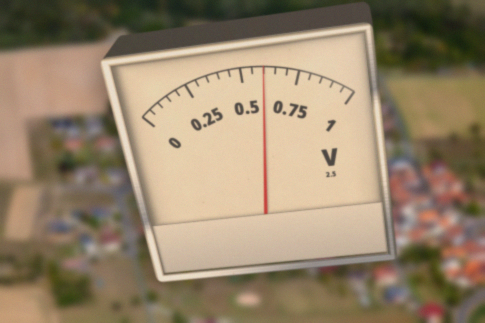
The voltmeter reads {"value": 0.6, "unit": "V"}
